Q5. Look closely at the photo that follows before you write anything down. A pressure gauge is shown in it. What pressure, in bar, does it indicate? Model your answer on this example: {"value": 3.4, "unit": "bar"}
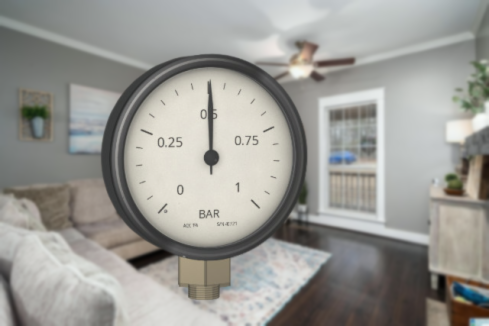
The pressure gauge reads {"value": 0.5, "unit": "bar"}
